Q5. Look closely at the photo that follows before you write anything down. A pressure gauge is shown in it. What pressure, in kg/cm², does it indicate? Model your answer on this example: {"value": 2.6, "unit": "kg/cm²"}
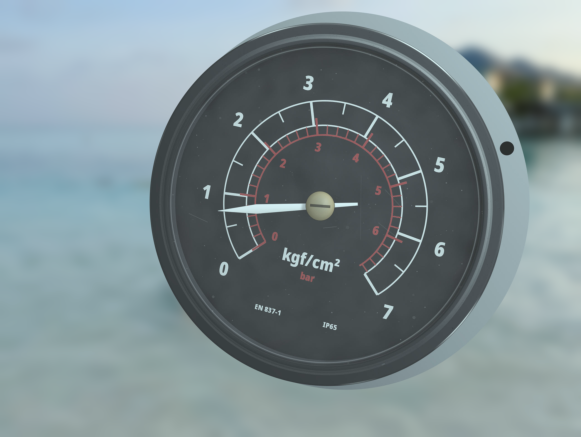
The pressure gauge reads {"value": 0.75, "unit": "kg/cm²"}
